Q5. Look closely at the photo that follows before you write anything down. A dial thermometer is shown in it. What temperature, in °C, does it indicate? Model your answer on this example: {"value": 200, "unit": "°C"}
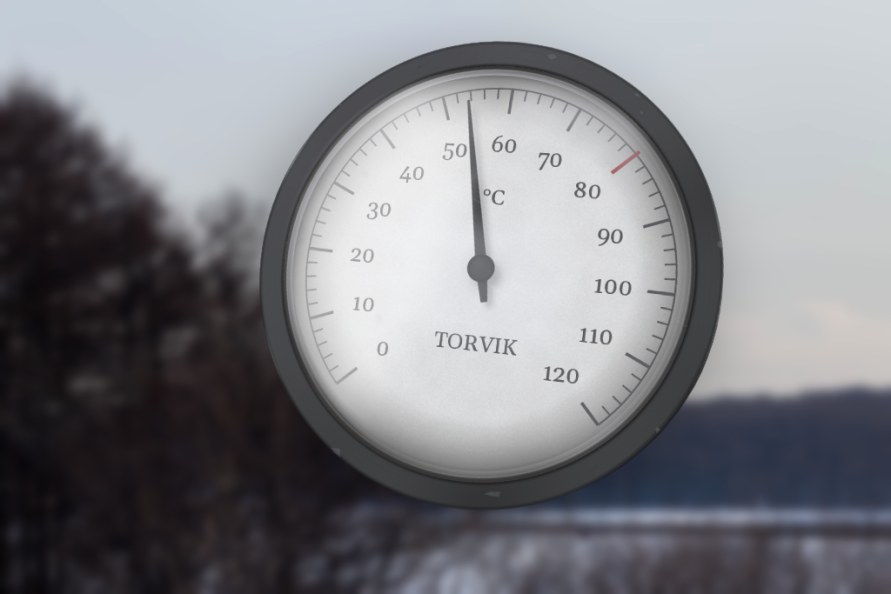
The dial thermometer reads {"value": 54, "unit": "°C"}
